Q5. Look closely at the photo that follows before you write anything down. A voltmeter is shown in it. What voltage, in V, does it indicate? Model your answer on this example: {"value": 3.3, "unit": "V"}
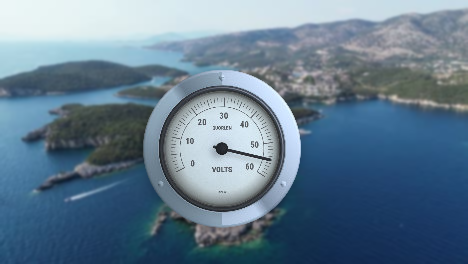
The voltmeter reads {"value": 55, "unit": "V"}
